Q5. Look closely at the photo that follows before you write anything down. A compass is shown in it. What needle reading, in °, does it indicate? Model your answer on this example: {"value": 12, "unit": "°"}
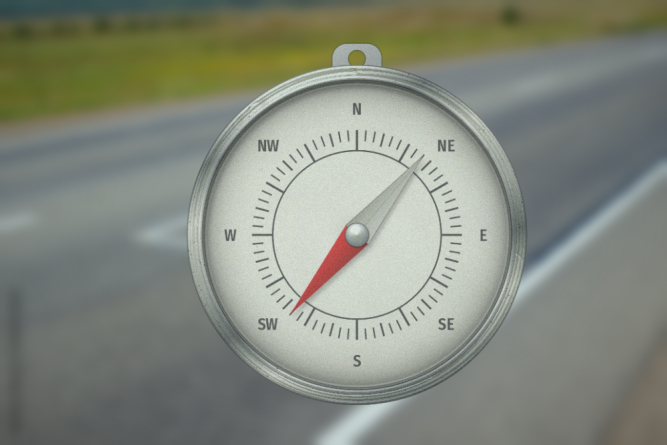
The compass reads {"value": 220, "unit": "°"}
